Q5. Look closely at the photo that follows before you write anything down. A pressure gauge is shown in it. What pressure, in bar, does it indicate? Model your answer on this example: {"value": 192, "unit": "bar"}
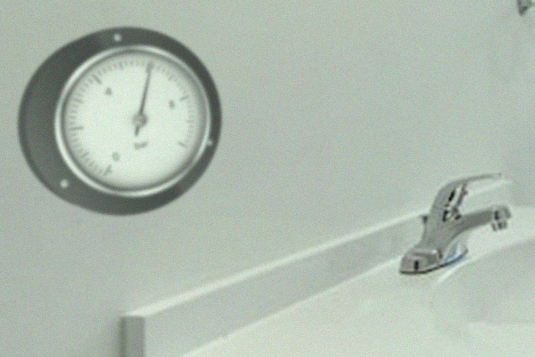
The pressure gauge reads {"value": 6, "unit": "bar"}
